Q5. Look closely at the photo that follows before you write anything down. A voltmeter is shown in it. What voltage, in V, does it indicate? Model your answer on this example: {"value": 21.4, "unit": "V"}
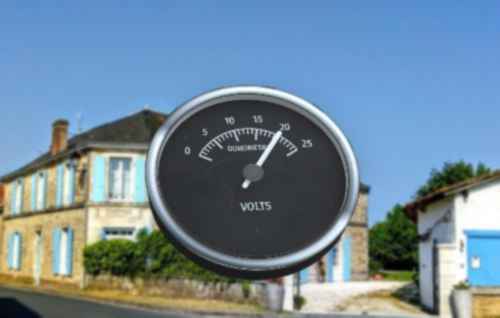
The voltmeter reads {"value": 20, "unit": "V"}
